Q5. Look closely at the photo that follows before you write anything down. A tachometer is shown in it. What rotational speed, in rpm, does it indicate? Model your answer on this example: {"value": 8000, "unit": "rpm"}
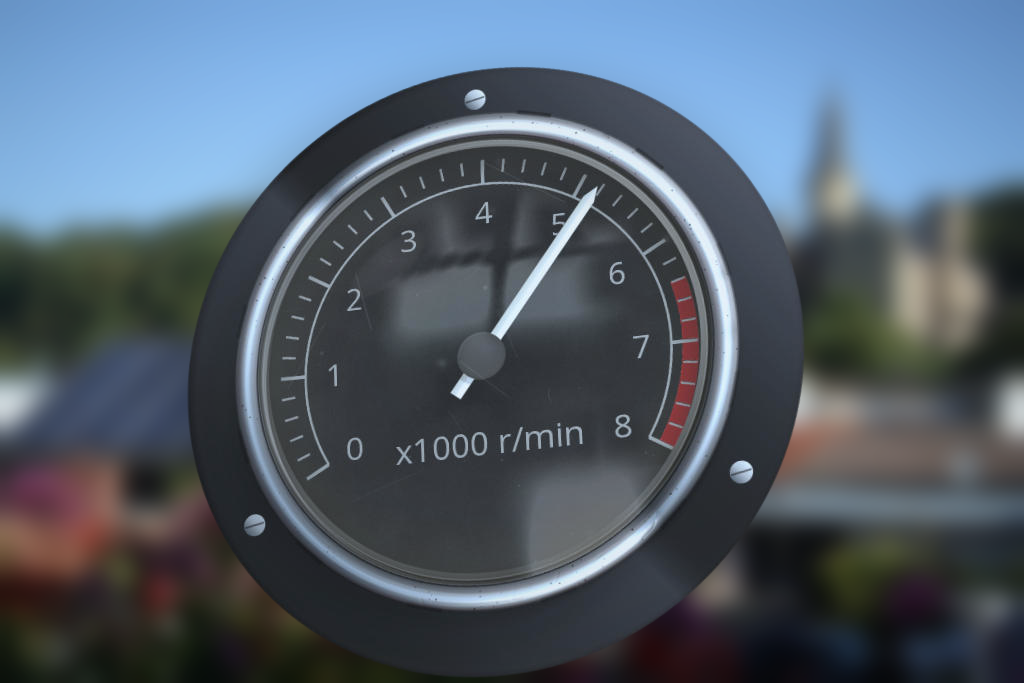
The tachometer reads {"value": 5200, "unit": "rpm"}
